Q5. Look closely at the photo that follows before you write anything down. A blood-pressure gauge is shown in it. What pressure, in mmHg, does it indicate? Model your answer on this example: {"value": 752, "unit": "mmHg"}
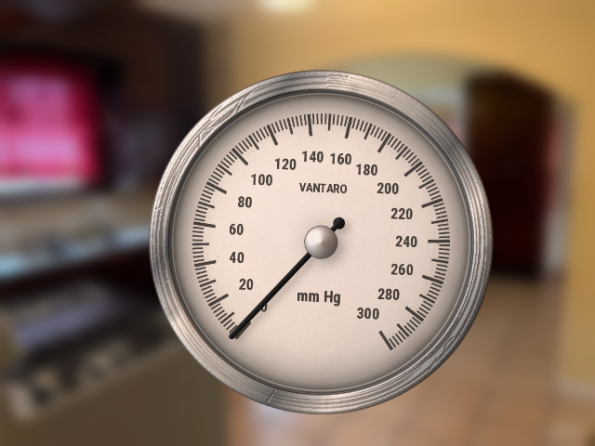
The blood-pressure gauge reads {"value": 2, "unit": "mmHg"}
